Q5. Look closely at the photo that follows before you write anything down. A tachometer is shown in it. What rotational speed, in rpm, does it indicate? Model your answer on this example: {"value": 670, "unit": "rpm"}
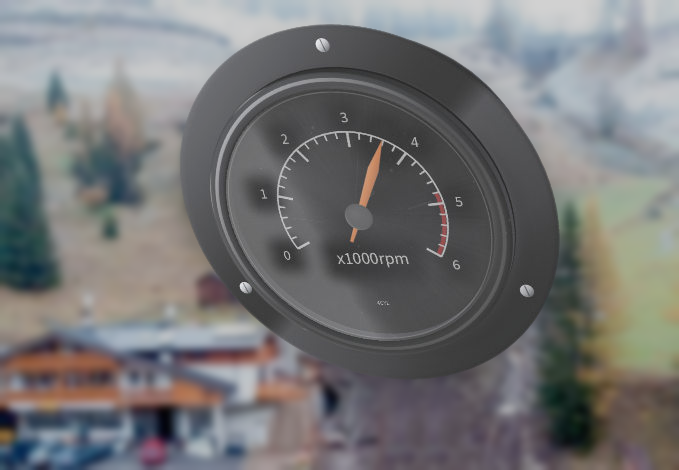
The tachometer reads {"value": 3600, "unit": "rpm"}
